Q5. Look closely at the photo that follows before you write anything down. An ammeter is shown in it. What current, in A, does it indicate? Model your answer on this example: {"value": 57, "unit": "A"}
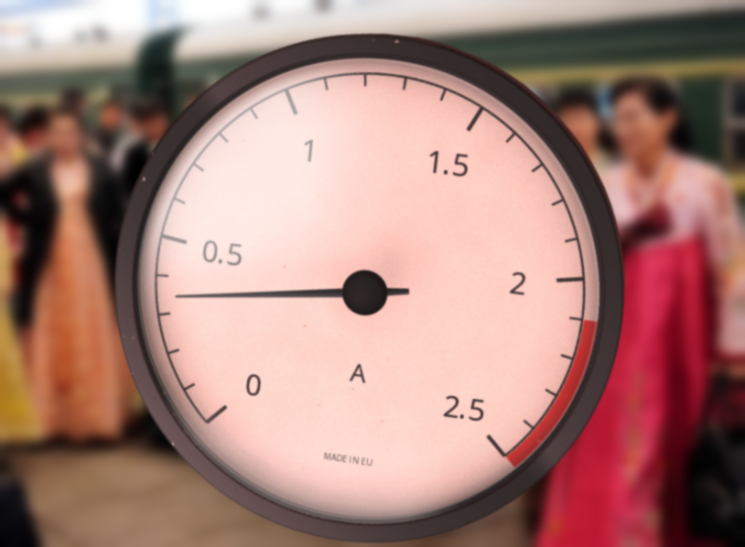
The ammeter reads {"value": 0.35, "unit": "A"}
